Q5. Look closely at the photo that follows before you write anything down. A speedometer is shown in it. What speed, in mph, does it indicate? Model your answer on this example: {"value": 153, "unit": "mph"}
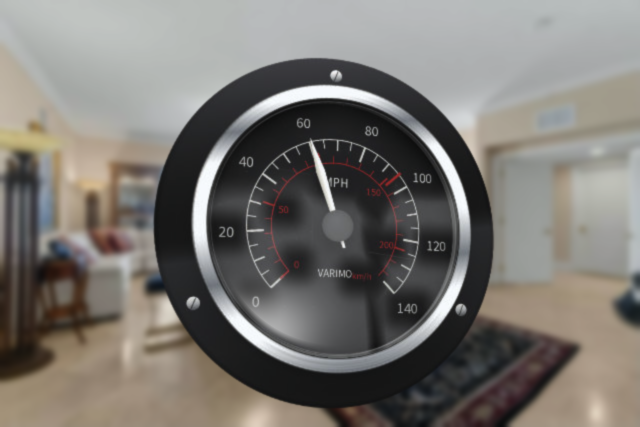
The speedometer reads {"value": 60, "unit": "mph"}
